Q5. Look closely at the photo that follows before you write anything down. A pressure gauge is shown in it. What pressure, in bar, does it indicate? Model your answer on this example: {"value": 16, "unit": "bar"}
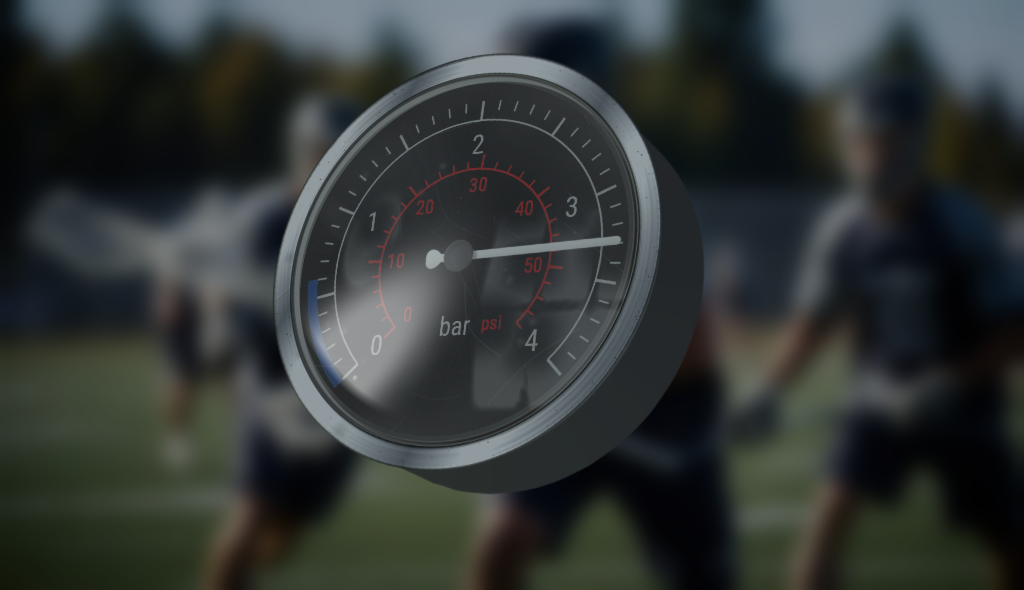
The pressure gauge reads {"value": 3.3, "unit": "bar"}
